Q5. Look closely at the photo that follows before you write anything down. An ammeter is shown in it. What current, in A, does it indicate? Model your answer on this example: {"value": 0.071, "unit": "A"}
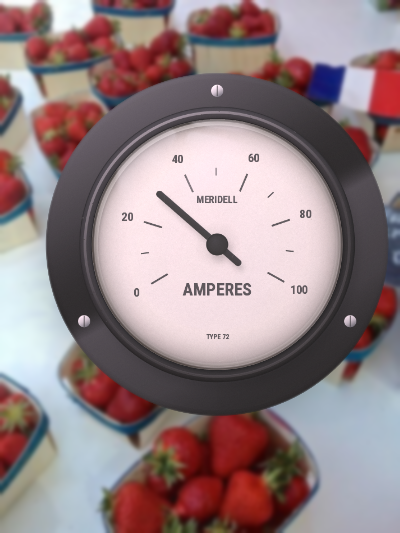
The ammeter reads {"value": 30, "unit": "A"}
